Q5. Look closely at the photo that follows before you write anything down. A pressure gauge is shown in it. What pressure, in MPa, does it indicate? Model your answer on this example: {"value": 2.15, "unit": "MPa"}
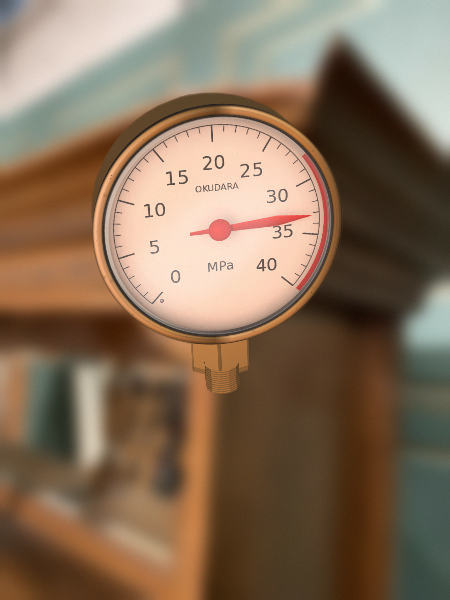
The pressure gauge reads {"value": 33, "unit": "MPa"}
